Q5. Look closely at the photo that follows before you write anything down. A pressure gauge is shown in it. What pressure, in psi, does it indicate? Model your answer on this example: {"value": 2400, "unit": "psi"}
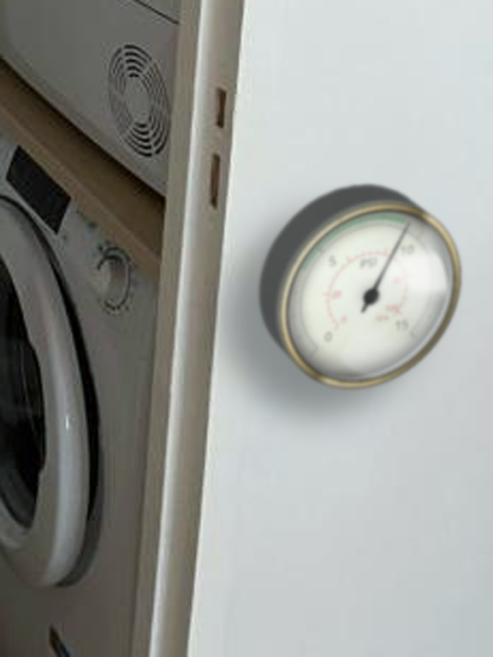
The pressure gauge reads {"value": 9, "unit": "psi"}
